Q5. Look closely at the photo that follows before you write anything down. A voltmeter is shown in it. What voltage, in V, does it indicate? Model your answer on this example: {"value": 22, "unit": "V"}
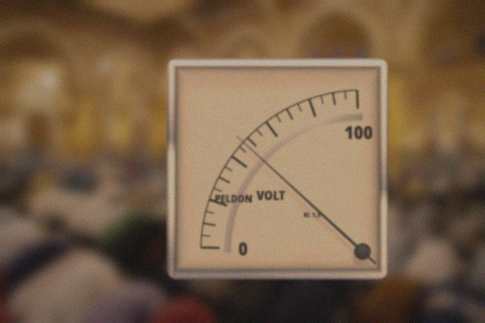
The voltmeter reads {"value": 47.5, "unit": "V"}
